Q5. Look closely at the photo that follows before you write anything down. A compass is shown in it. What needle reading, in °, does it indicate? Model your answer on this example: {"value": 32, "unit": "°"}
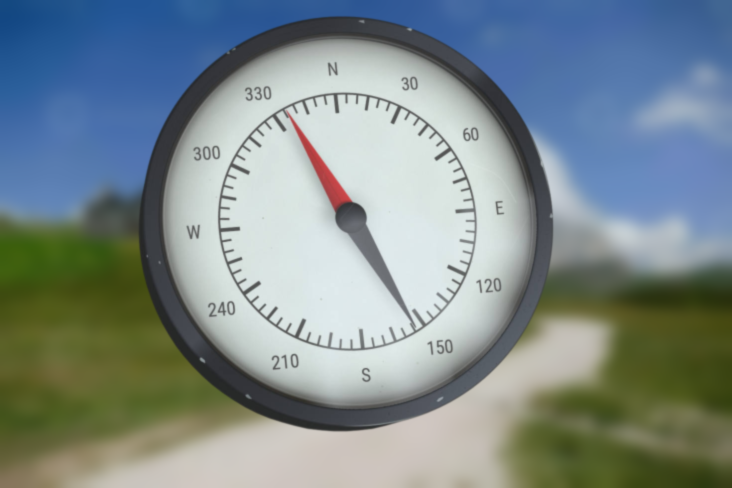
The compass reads {"value": 335, "unit": "°"}
